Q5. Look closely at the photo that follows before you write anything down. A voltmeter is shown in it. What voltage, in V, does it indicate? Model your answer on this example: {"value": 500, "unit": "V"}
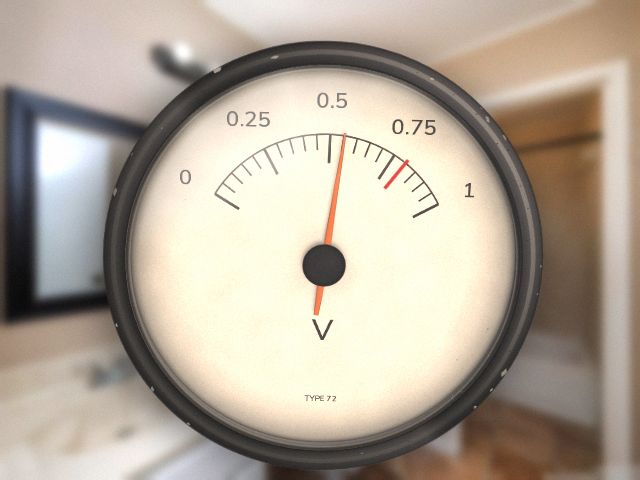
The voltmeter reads {"value": 0.55, "unit": "V"}
